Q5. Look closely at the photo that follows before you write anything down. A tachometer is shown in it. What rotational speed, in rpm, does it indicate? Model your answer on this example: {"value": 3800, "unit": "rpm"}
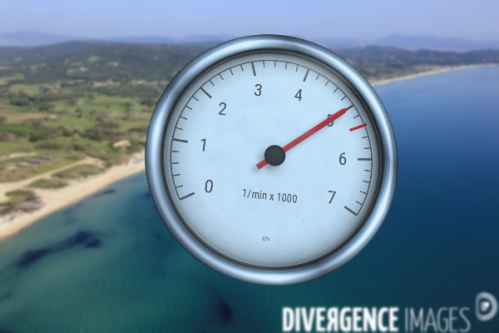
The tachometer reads {"value": 5000, "unit": "rpm"}
